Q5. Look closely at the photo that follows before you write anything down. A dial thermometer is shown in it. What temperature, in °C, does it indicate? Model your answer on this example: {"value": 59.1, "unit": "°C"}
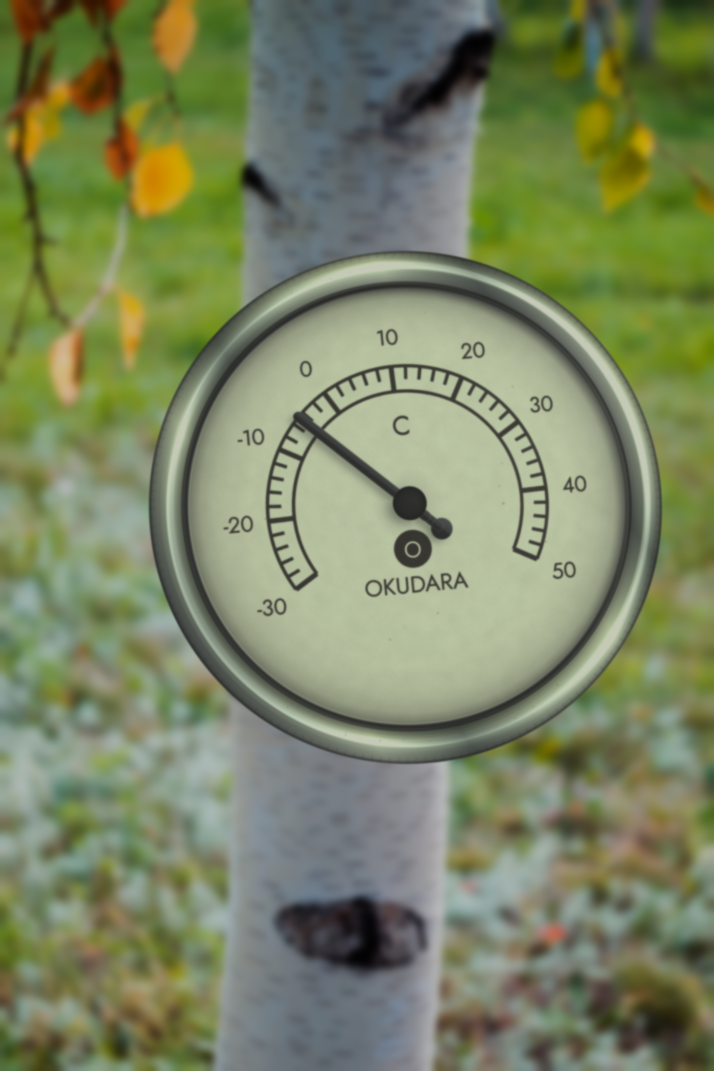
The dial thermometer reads {"value": -5, "unit": "°C"}
